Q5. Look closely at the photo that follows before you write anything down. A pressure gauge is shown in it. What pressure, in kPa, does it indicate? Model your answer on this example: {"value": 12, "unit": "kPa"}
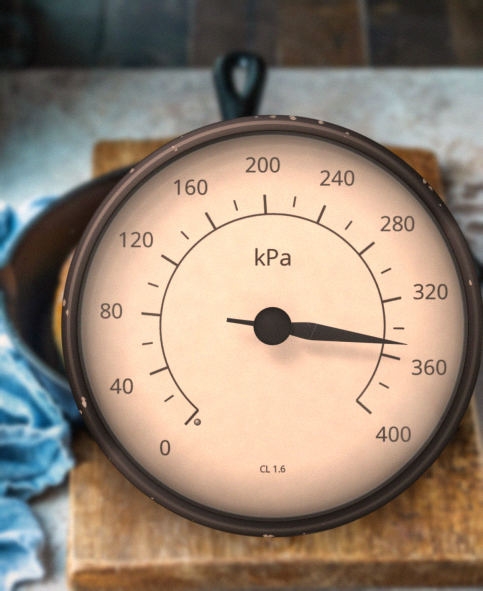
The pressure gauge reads {"value": 350, "unit": "kPa"}
